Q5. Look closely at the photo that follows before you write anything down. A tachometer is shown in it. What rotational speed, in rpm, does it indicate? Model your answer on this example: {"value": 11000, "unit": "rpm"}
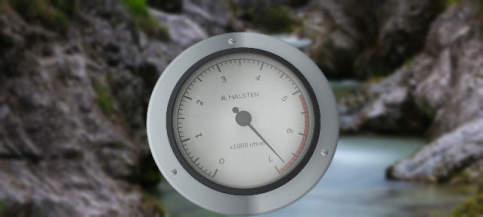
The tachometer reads {"value": 6800, "unit": "rpm"}
